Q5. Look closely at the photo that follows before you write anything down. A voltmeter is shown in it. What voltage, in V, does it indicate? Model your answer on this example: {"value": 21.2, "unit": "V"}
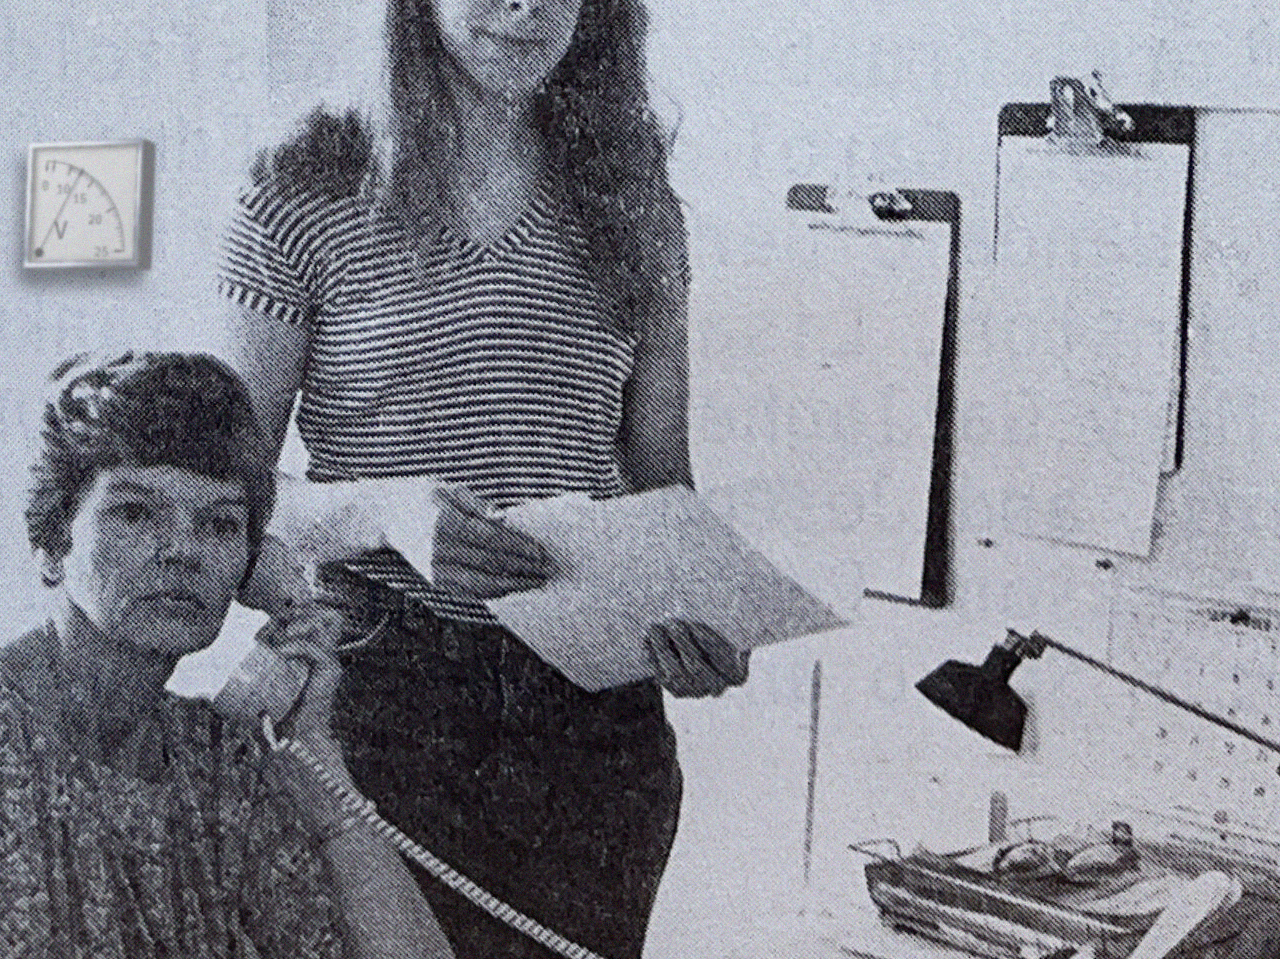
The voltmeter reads {"value": 12.5, "unit": "V"}
